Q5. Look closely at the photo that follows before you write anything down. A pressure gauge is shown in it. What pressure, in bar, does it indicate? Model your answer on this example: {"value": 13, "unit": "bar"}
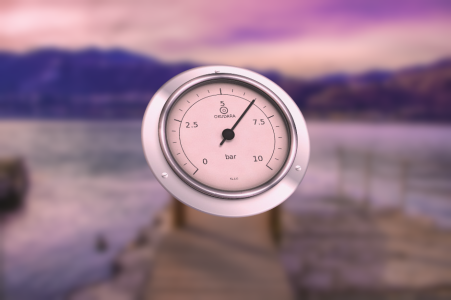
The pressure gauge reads {"value": 6.5, "unit": "bar"}
